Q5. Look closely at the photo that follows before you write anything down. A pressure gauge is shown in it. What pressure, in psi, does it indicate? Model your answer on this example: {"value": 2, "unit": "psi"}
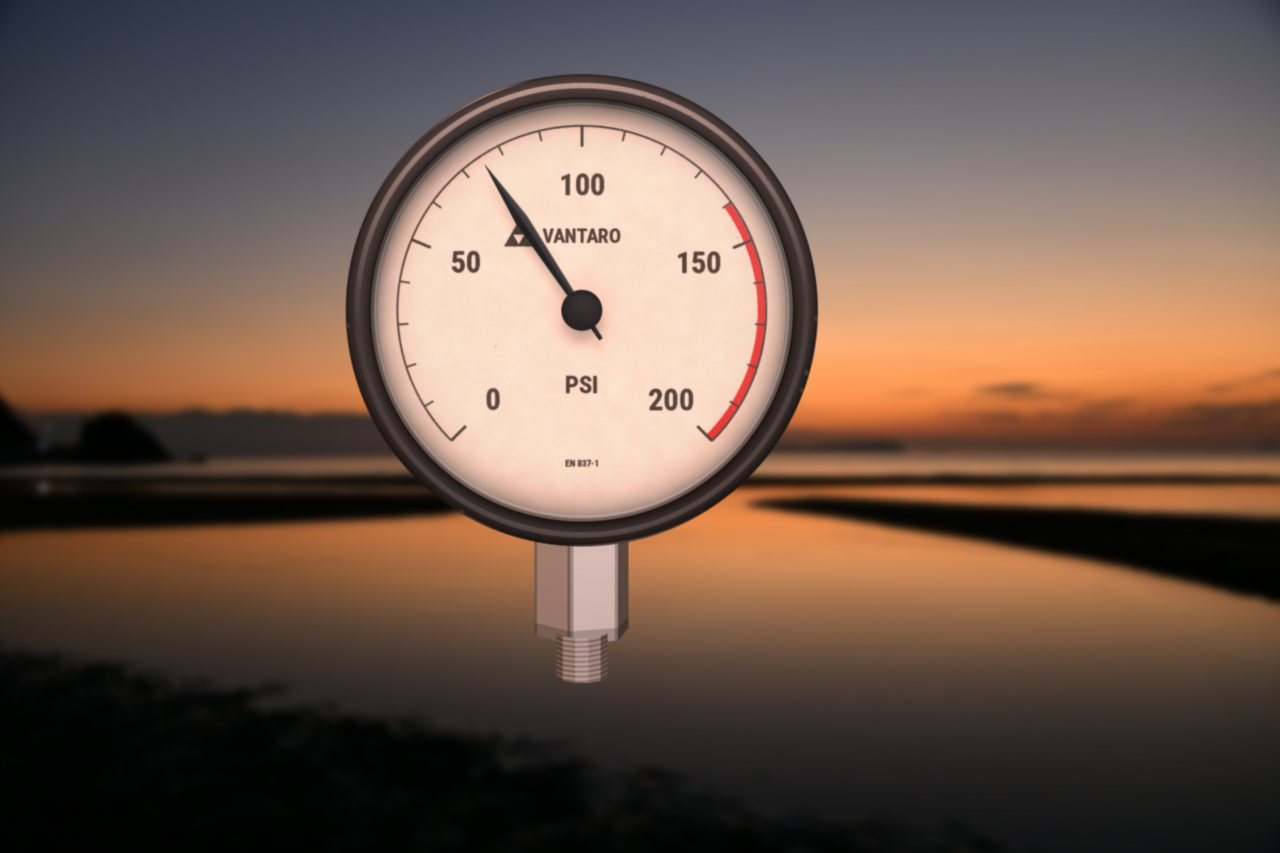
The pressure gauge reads {"value": 75, "unit": "psi"}
